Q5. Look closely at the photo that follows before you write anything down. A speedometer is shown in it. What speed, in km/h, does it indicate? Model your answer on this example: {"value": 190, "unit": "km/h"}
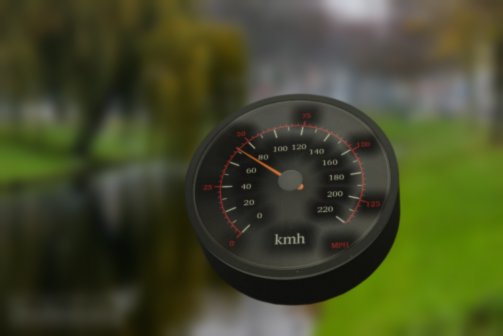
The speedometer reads {"value": 70, "unit": "km/h"}
